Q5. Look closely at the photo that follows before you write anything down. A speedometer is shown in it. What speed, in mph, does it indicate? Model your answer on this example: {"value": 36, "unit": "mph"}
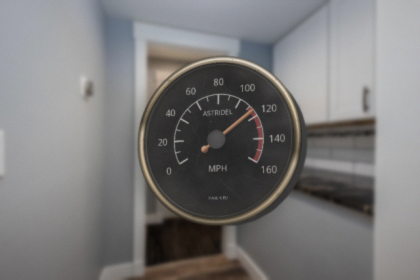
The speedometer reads {"value": 115, "unit": "mph"}
